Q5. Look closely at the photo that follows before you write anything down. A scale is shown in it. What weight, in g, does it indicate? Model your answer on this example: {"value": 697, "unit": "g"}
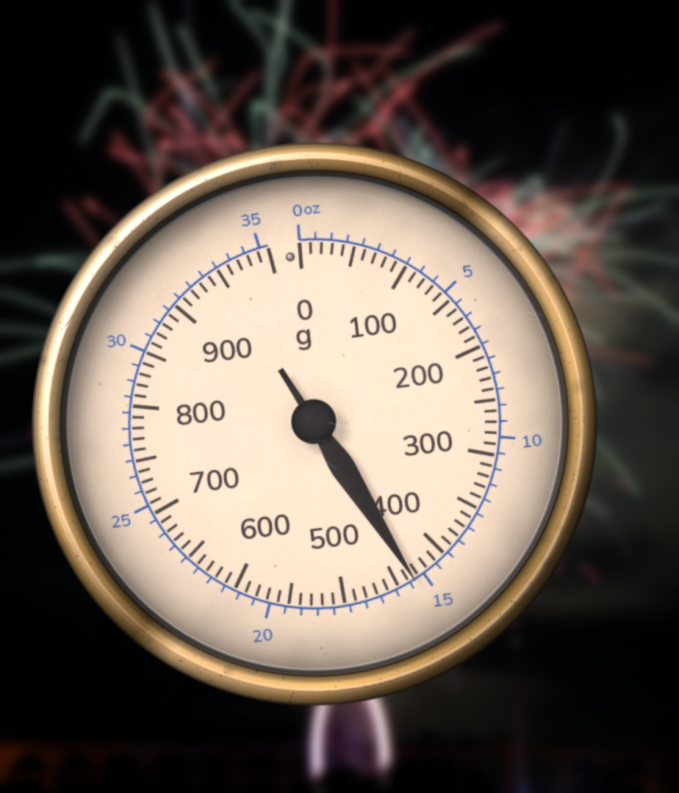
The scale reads {"value": 435, "unit": "g"}
